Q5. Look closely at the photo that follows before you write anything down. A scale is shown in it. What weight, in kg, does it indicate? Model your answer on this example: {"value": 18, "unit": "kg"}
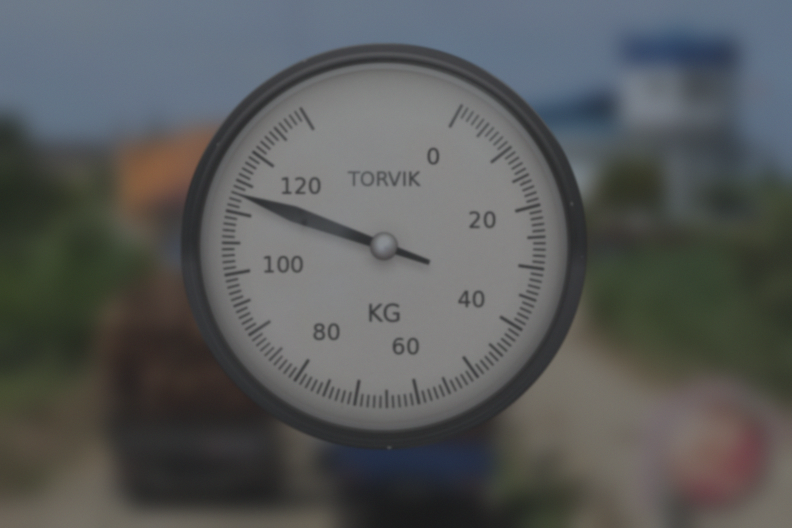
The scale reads {"value": 113, "unit": "kg"}
